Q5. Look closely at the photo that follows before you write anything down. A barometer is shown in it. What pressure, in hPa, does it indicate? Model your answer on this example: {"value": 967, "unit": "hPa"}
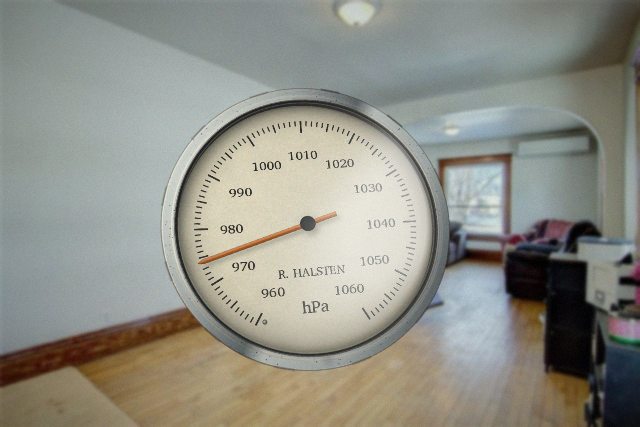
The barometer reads {"value": 974, "unit": "hPa"}
